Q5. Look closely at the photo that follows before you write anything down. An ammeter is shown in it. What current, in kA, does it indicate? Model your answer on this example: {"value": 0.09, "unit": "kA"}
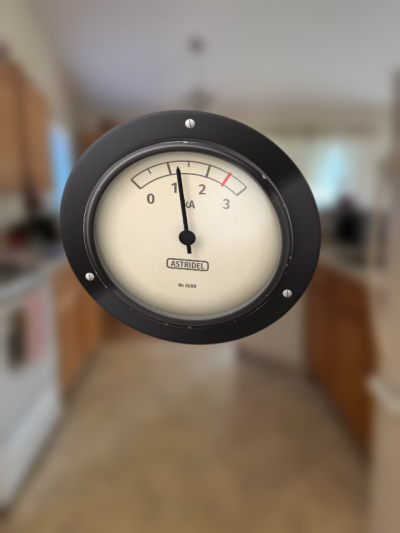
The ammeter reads {"value": 1.25, "unit": "kA"}
